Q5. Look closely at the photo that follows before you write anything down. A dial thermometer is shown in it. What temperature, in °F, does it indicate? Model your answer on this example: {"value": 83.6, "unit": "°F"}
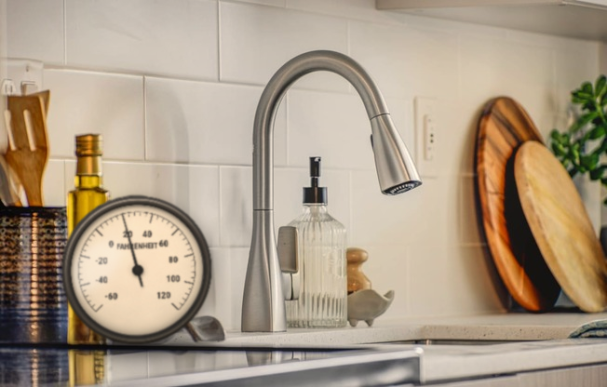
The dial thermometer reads {"value": 20, "unit": "°F"}
